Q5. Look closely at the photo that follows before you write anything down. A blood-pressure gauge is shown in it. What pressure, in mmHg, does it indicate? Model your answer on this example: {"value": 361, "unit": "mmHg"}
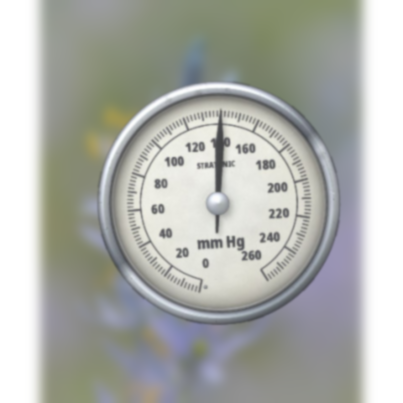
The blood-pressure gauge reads {"value": 140, "unit": "mmHg"}
